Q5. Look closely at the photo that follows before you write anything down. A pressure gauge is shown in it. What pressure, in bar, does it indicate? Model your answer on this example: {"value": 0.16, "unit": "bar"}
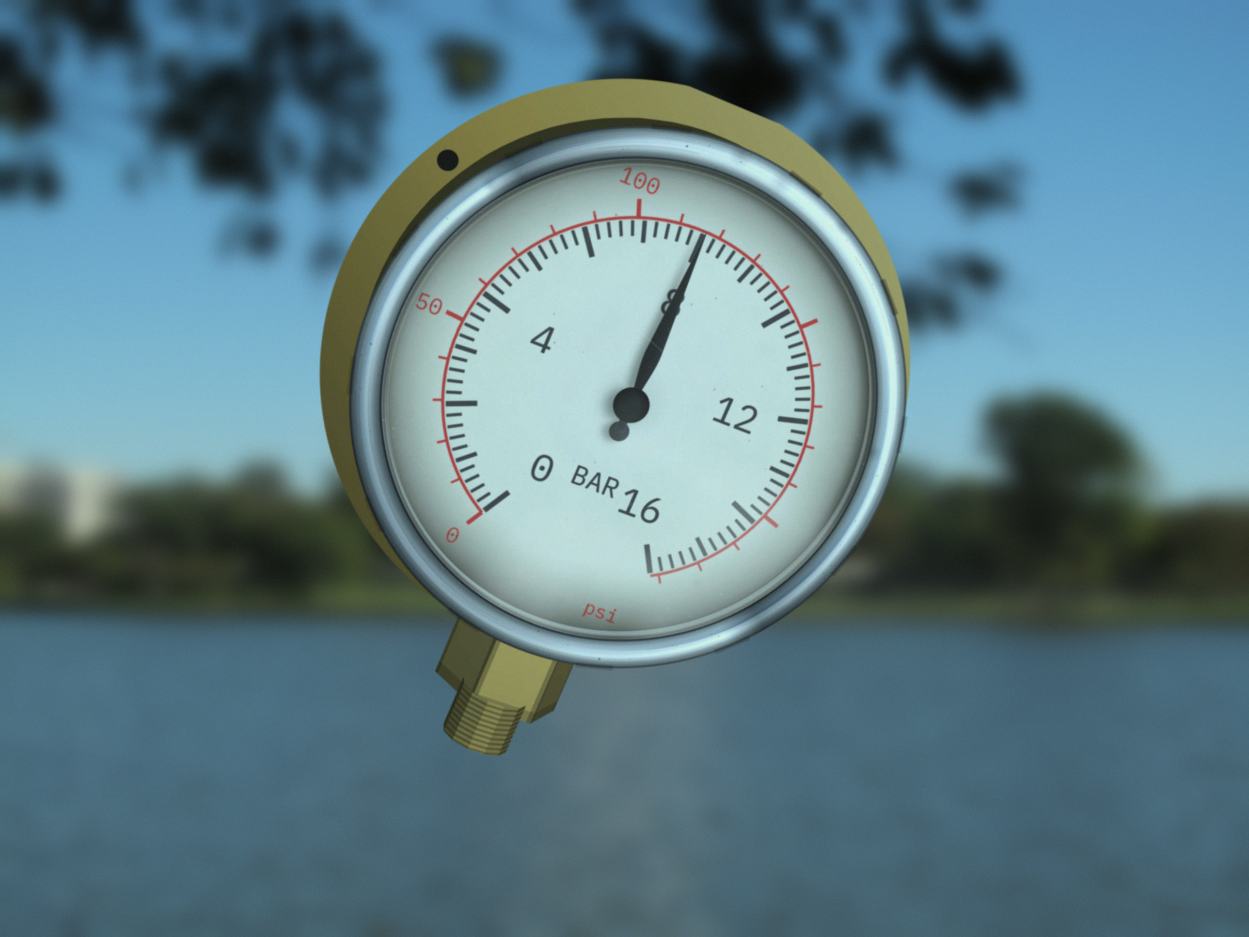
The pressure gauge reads {"value": 8, "unit": "bar"}
